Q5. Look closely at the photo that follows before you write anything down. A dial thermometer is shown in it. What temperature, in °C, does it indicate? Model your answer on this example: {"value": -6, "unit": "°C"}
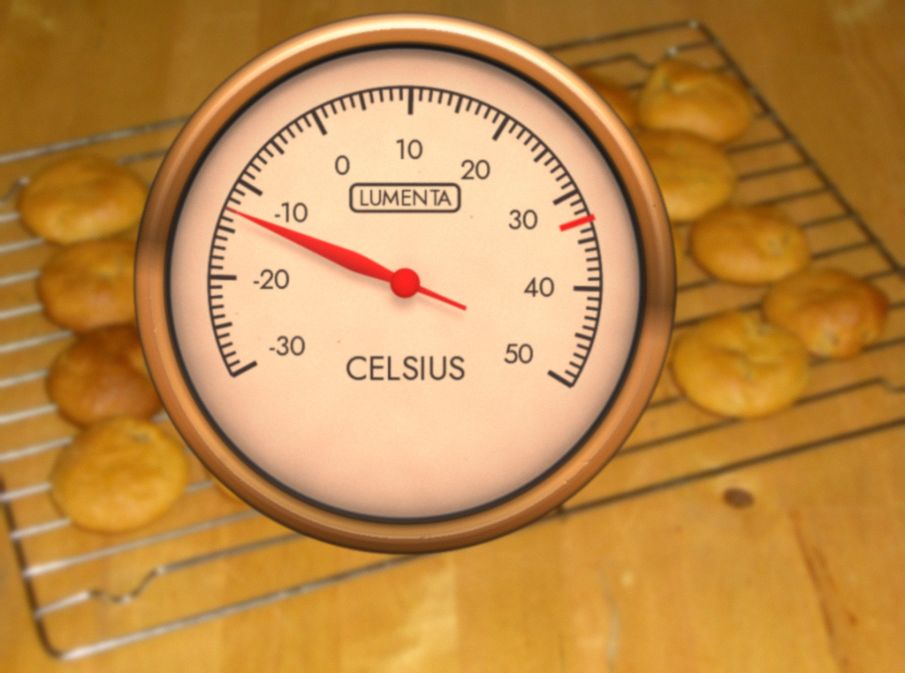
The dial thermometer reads {"value": -13, "unit": "°C"}
